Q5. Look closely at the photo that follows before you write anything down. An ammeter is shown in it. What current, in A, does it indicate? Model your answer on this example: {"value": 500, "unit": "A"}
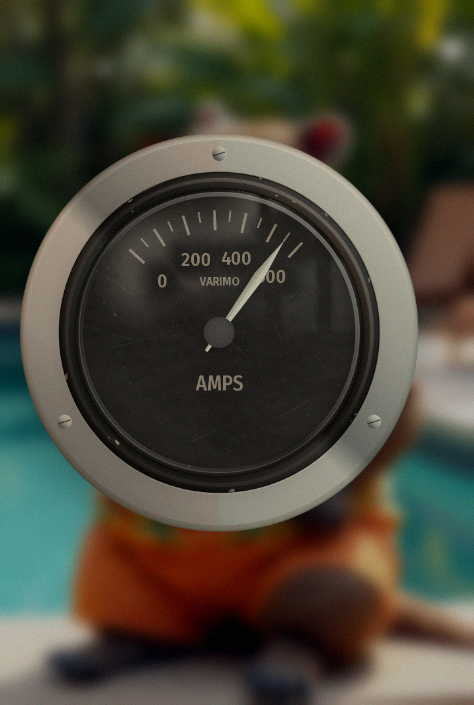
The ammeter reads {"value": 550, "unit": "A"}
